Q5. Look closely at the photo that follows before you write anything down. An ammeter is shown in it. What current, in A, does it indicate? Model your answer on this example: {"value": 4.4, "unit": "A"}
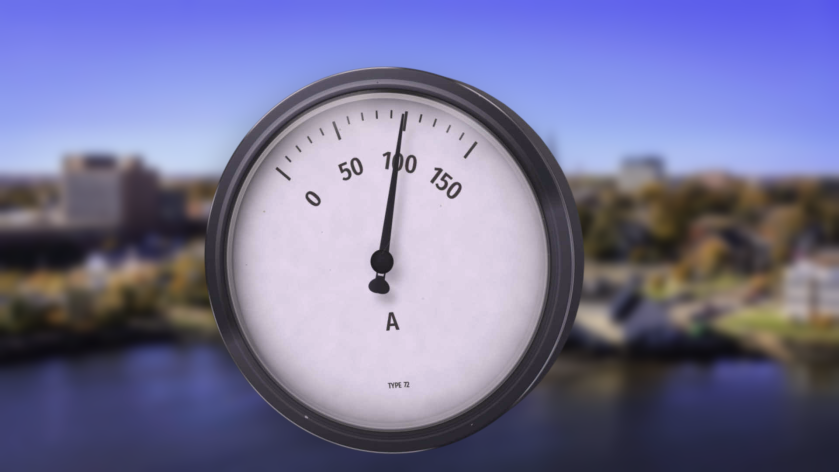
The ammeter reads {"value": 100, "unit": "A"}
